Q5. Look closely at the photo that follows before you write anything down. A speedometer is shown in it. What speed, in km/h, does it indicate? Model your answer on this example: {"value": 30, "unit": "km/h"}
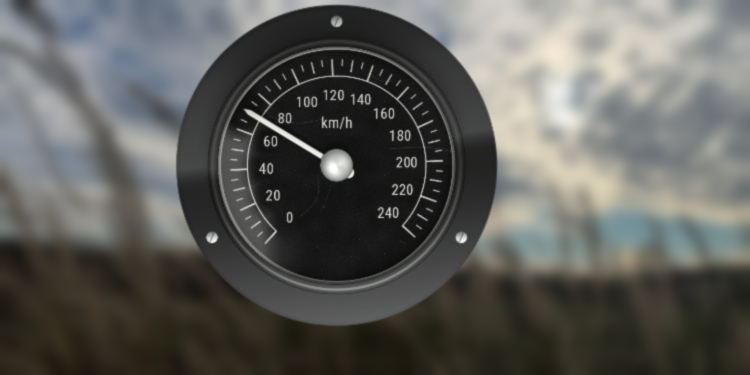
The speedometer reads {"value": 70, "unit": "km/h"}
